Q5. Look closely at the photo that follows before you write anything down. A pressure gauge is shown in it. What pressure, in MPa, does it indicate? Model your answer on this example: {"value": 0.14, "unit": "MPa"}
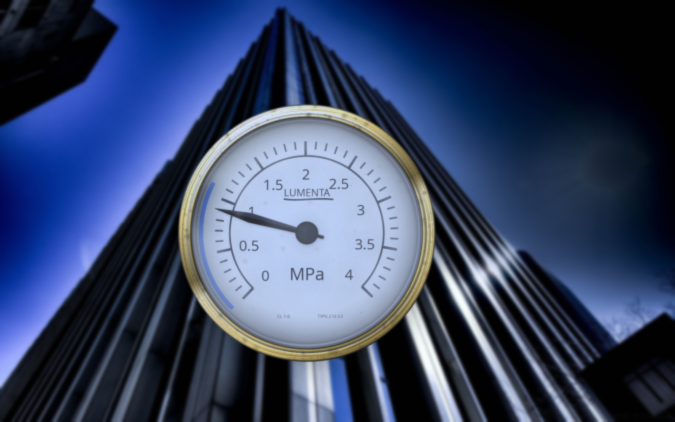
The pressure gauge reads {"value": 0.9, "unit": "MPa"}
